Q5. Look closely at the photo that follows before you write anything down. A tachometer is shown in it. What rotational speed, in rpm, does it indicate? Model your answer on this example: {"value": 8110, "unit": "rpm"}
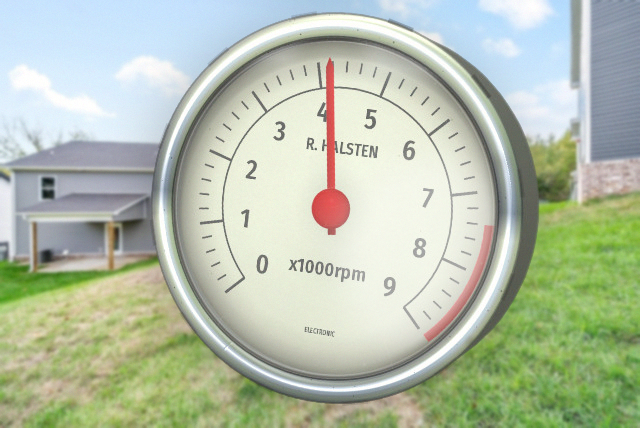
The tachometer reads {"value": 4200, "unit": "rpm"}
